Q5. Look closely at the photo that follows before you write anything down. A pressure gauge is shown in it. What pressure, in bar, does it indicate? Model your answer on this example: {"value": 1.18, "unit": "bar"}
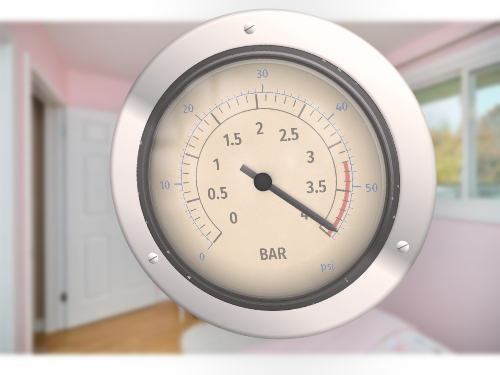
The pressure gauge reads {"value": 3.9, "unit": "bar"}
